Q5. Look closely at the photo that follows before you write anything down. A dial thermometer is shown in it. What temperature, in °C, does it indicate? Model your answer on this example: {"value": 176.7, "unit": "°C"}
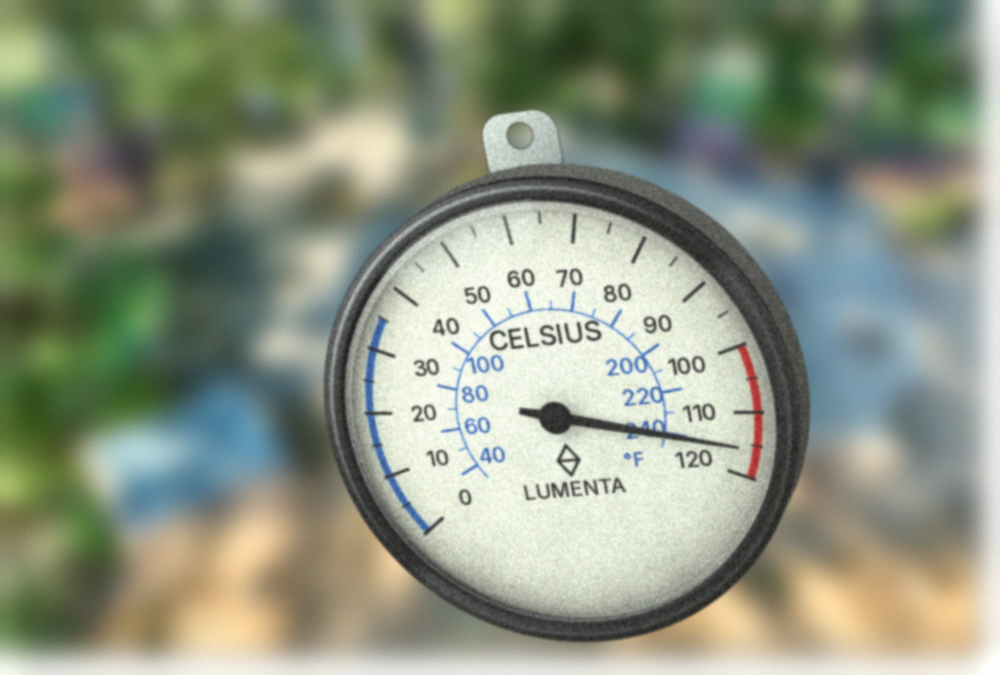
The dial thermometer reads {"value": 115, "unit": "°C"}
